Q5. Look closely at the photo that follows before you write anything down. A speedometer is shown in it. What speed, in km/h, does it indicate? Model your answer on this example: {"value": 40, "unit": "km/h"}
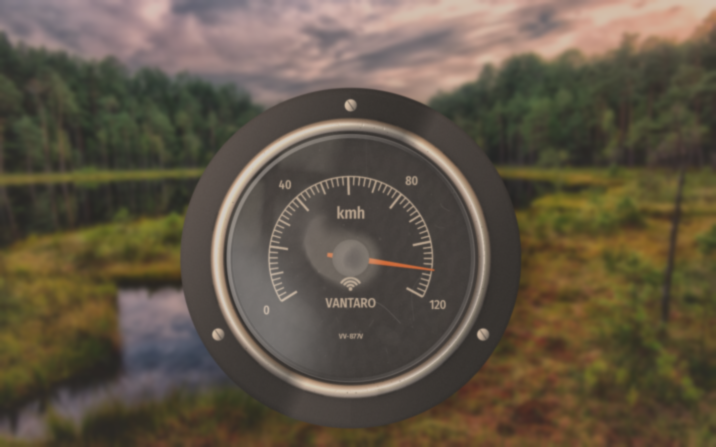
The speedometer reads {"value": 110, "unit": "km/h"}
